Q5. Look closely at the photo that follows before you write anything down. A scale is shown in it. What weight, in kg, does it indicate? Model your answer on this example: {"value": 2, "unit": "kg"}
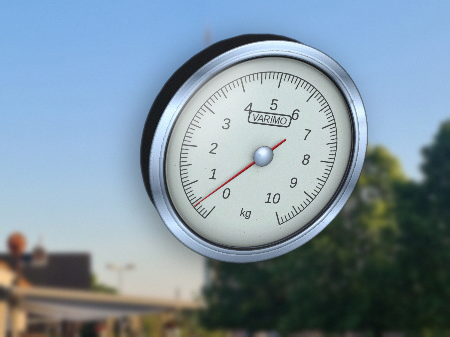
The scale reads {"value": 0.5, "unit": "kg"}
